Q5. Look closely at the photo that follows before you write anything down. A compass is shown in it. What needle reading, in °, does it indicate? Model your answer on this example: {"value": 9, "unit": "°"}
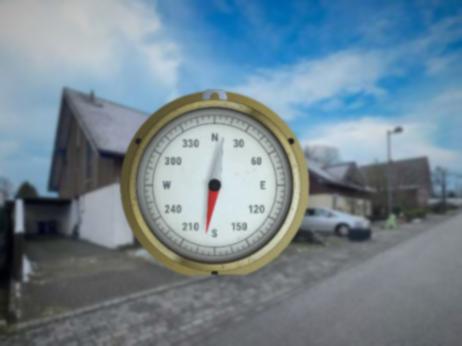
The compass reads {"value": 190, "unit": "°"}
